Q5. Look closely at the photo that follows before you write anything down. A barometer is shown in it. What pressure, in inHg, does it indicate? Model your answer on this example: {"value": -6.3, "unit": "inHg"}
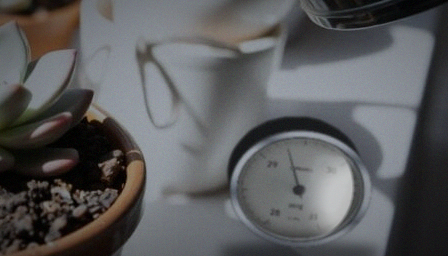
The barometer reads {"value": 29.3, "unit": "inHg"}
